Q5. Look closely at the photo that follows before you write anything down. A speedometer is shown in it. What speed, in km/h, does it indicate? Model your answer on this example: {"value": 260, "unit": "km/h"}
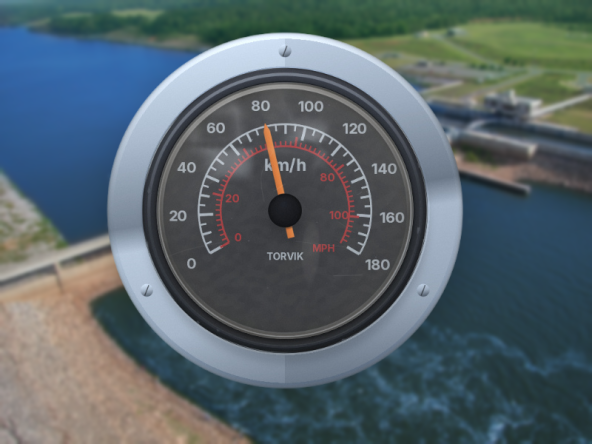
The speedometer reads {"value": 80, "unit": "km/h"}
